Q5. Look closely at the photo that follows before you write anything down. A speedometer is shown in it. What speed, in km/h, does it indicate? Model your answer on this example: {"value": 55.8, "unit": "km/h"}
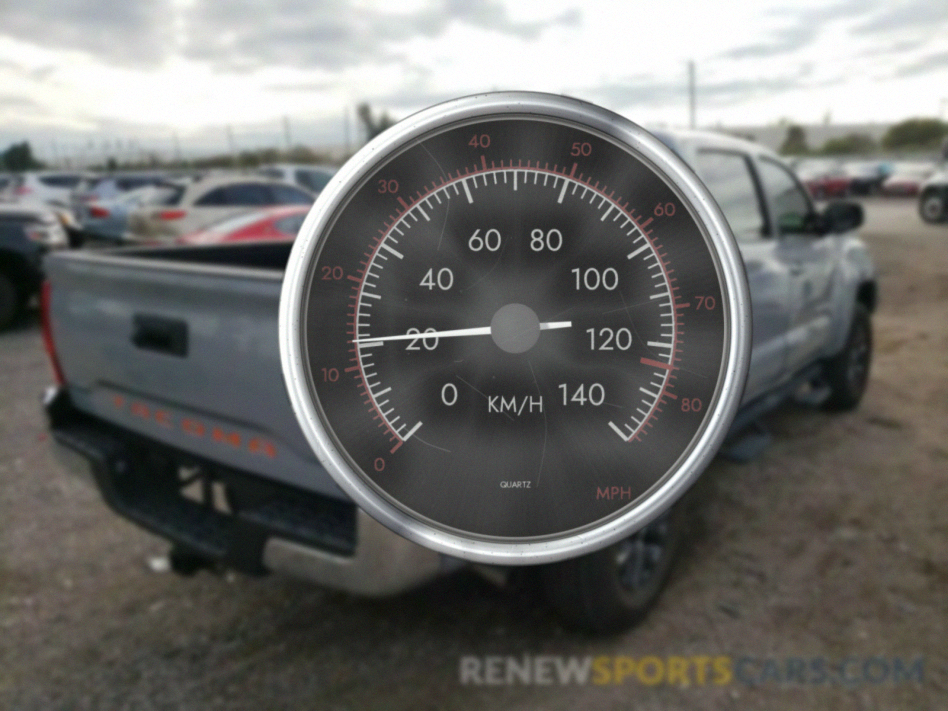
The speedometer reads {"value": 21, "unit": "km/h"}
